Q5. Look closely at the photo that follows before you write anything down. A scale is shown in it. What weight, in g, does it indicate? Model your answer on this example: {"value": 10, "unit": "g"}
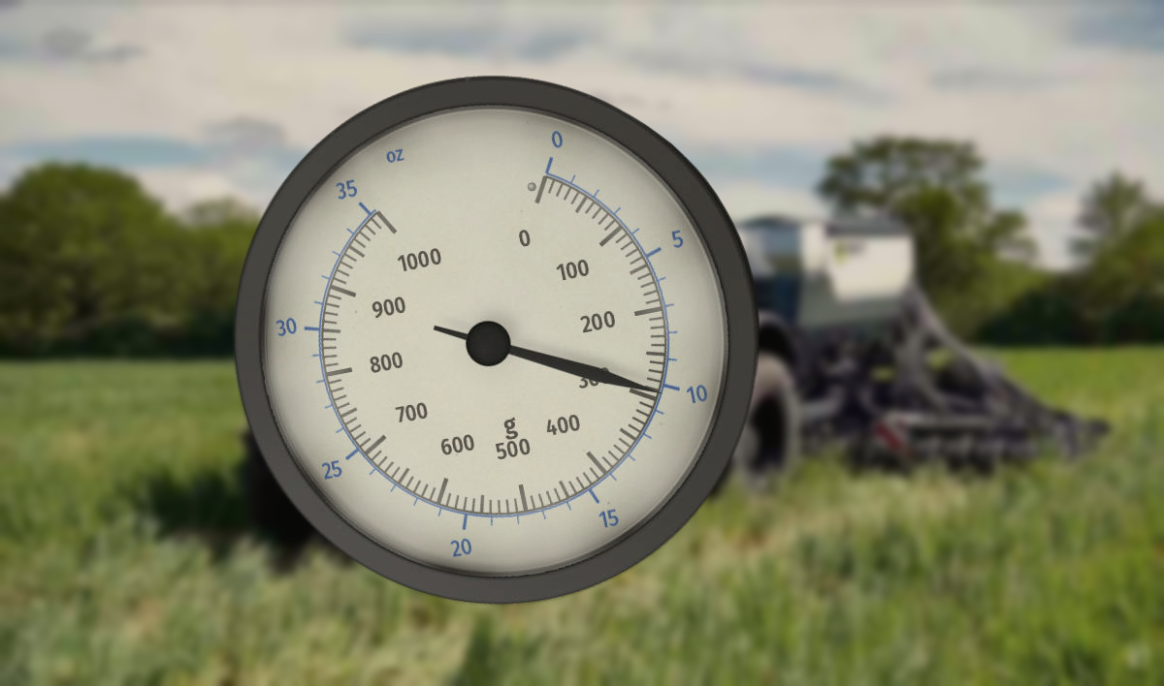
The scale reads {"value": 290, "unit": "g"}
